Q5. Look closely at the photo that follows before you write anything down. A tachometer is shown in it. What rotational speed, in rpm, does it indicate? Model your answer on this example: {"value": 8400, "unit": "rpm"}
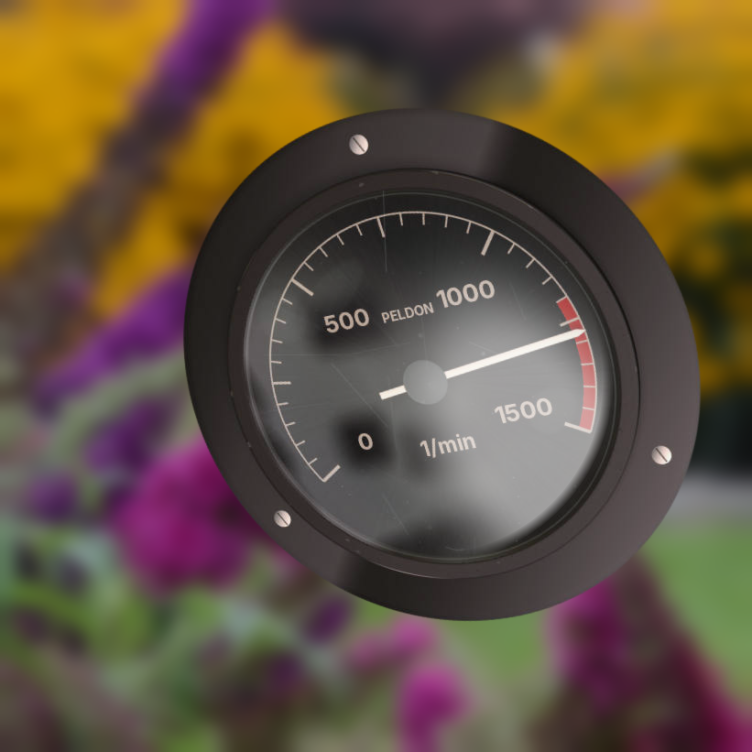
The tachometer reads {"value": 1275, "unit": "rpm"}
